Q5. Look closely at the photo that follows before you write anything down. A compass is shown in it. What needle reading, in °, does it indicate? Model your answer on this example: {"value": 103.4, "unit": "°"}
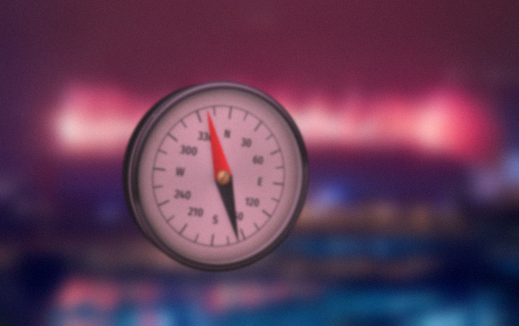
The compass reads {"value": 337.5, "unit": "°"}
